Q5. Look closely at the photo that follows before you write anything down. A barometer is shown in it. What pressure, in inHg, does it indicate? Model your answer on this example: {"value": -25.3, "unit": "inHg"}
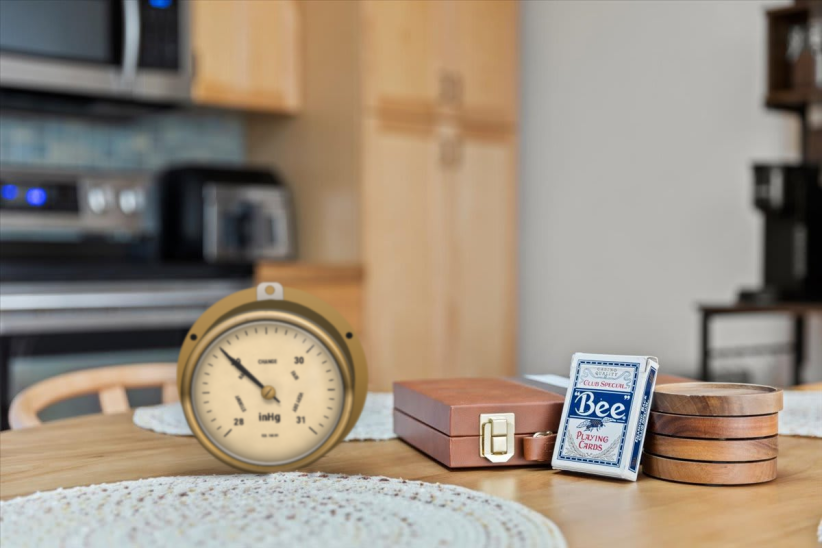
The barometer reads {"value": 29, "unit": "inHg"}
